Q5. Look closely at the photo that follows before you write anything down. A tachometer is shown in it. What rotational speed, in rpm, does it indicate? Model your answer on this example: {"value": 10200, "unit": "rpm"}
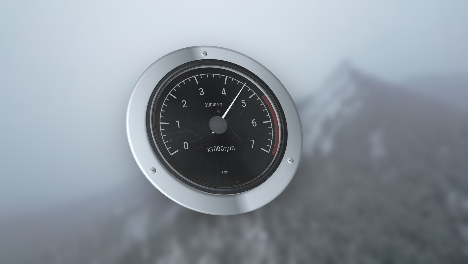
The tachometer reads {"value": 4600, "unit": "rpm"}
